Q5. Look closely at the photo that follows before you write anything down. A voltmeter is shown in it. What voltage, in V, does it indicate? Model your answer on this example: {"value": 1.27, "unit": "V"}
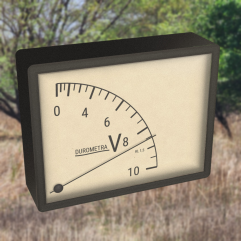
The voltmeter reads {"value": 8.5, "unit": "V"}
